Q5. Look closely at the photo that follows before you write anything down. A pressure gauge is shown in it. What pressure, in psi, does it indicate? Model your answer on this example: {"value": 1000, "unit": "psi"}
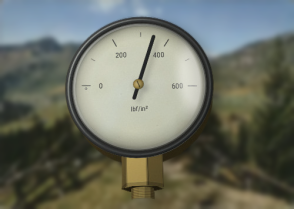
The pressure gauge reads {"value": 350, "unit": "psi"}
